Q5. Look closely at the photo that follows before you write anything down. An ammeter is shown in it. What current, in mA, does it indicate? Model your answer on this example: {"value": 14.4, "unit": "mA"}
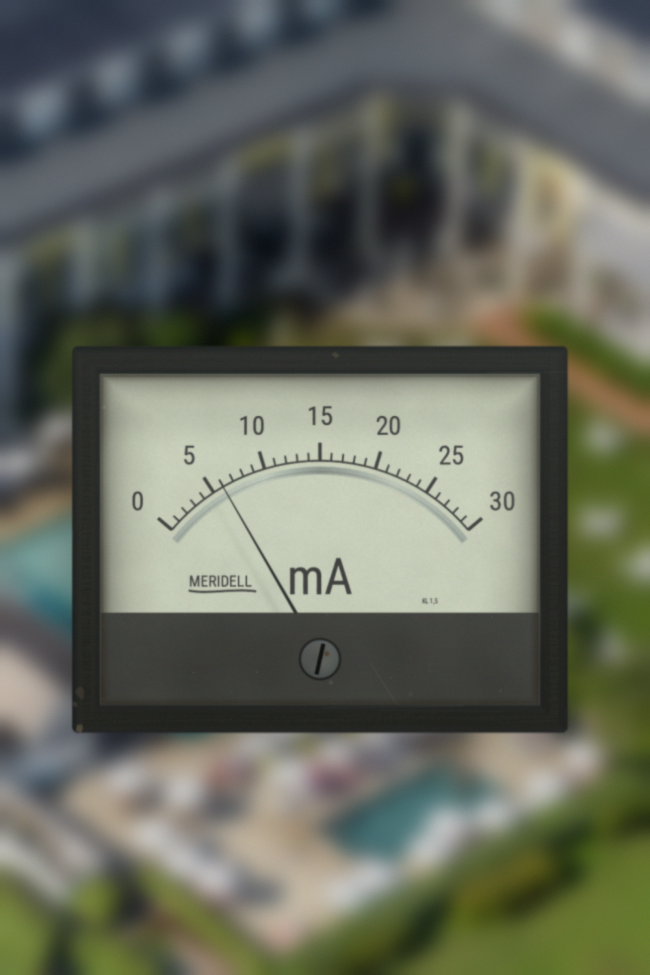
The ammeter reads {"value": 6, "unit": "mA"}
